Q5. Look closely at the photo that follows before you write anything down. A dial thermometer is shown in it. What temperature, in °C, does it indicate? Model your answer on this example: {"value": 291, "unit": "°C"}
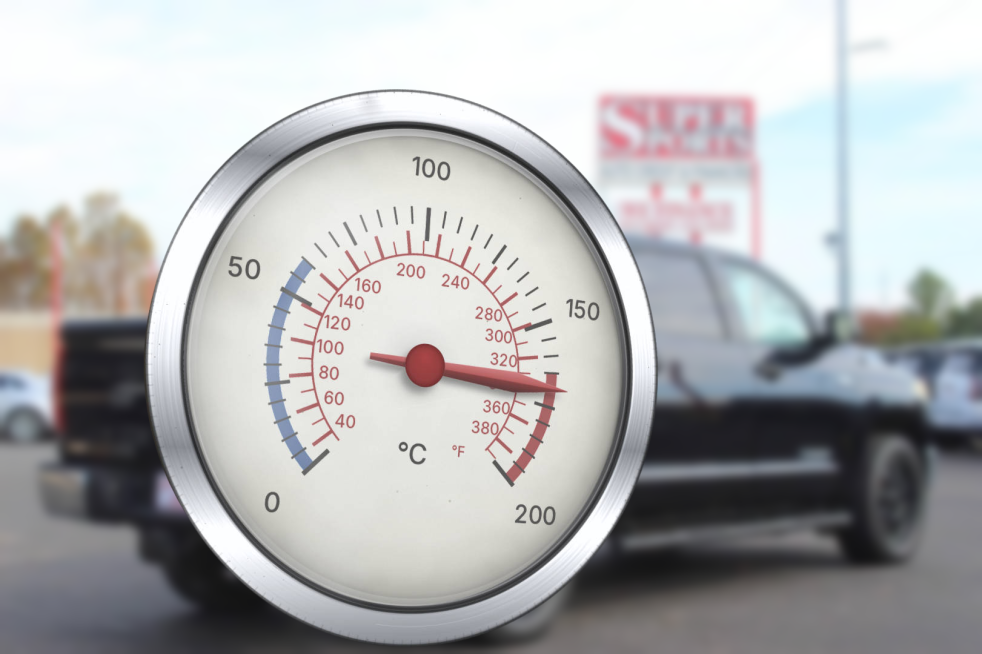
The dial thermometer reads {"value": 170, "unit": "°C"}
